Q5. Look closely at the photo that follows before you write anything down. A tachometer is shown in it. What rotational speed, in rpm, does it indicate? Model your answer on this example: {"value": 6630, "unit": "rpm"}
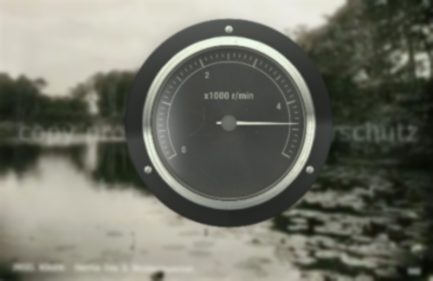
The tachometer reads {"value": 4400, "unit": "rpm"}
